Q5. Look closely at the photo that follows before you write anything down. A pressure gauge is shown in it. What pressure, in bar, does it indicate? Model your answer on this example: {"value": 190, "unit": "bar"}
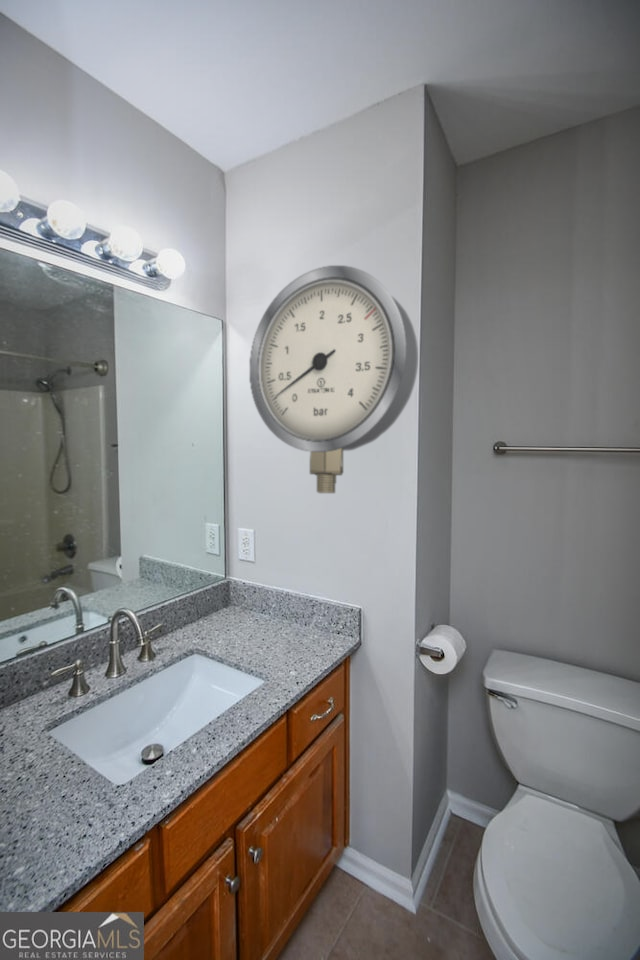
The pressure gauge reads {"value": 0.25, "unit": "bar"}
